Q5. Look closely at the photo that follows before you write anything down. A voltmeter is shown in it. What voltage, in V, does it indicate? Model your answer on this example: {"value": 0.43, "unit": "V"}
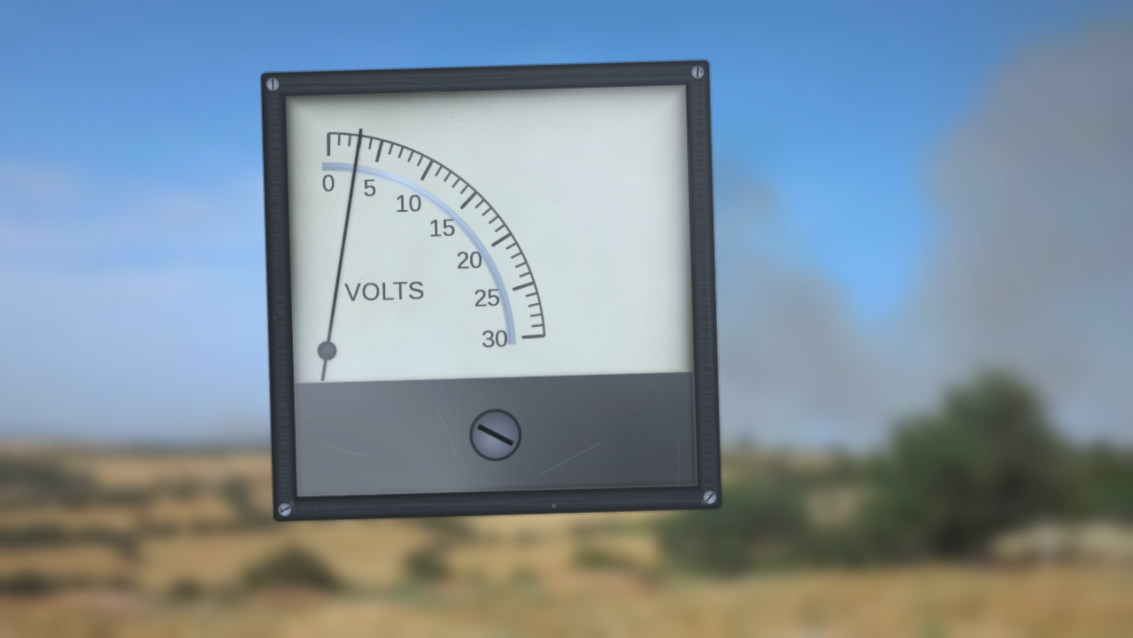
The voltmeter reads {"value": 3, "unit": "V"}
